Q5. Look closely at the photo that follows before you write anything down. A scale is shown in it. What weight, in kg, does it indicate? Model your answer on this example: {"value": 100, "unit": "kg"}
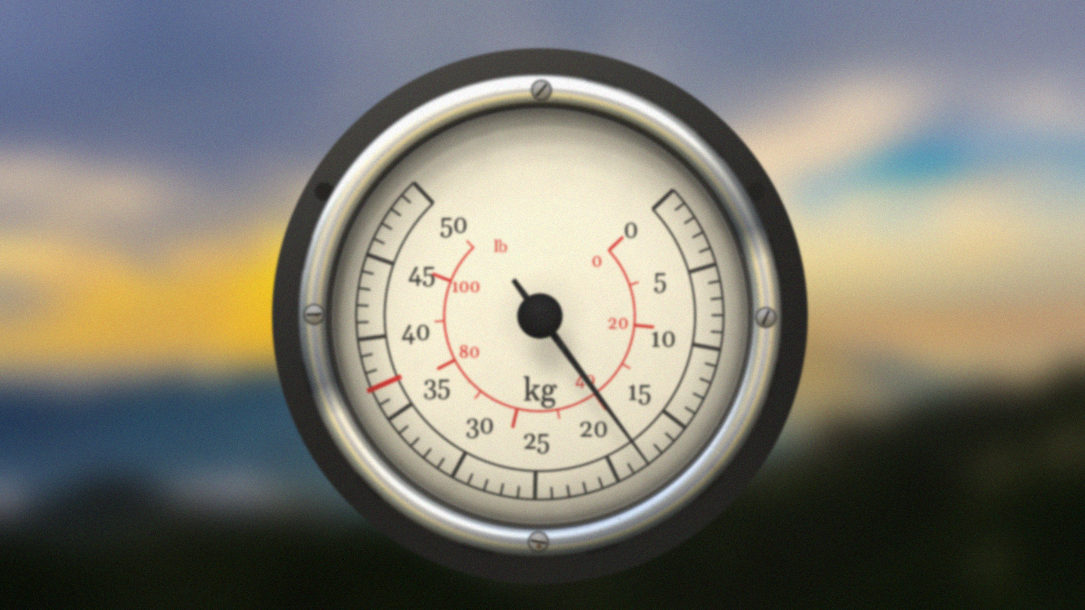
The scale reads {"value": 18, "unit": "kg"}
